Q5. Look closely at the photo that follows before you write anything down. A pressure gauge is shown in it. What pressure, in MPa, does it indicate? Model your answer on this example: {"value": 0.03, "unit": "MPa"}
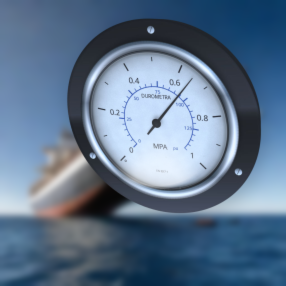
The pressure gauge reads {"value": 0.65, "unit": "MPa"}
